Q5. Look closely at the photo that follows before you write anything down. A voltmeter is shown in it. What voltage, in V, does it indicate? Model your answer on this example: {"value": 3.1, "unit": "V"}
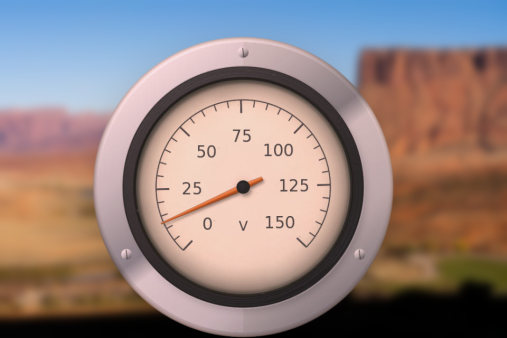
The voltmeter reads {"value": 12.5, "unit": "V"}
